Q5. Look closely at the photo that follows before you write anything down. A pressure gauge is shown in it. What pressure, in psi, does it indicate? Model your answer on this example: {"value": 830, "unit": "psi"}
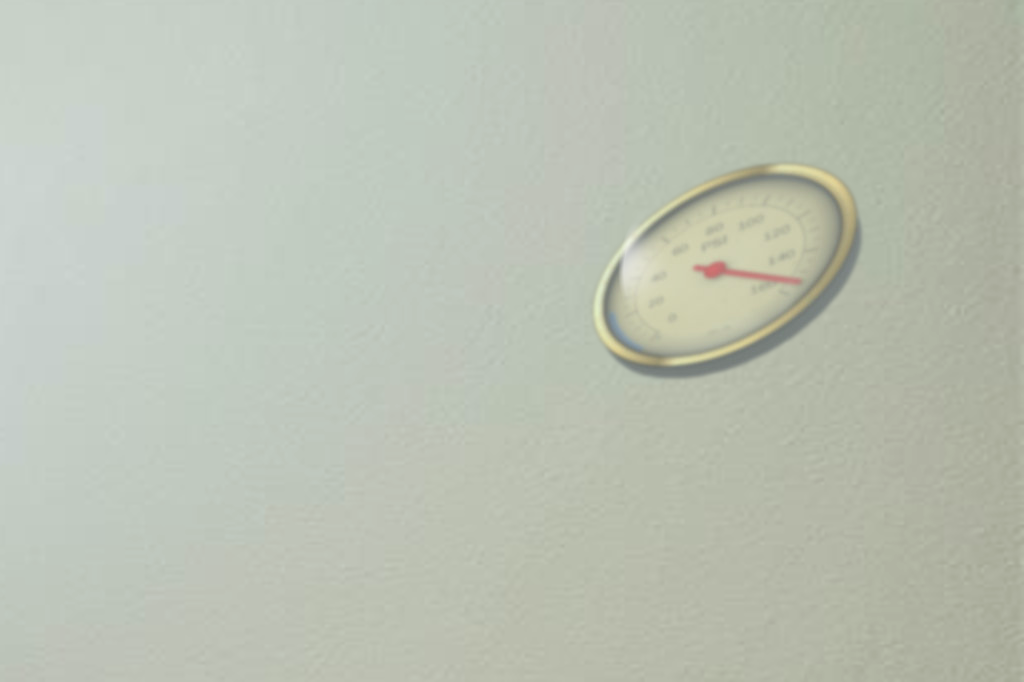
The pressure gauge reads {"value": 155, "unit": "psi"}
